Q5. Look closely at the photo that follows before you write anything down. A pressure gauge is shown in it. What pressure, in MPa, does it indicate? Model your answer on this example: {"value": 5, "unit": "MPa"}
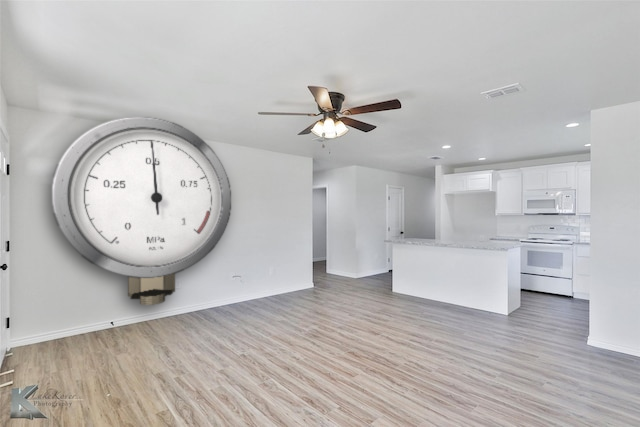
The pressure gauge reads {"value": 0.5, "unit": "MPa"}
